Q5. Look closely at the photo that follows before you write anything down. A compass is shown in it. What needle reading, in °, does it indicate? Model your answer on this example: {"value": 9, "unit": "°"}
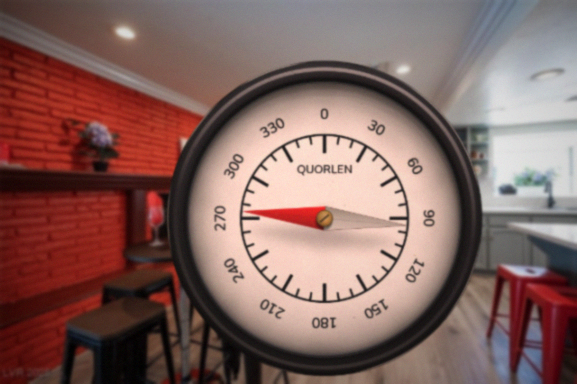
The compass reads {"value": 275, "unit": "°"}
